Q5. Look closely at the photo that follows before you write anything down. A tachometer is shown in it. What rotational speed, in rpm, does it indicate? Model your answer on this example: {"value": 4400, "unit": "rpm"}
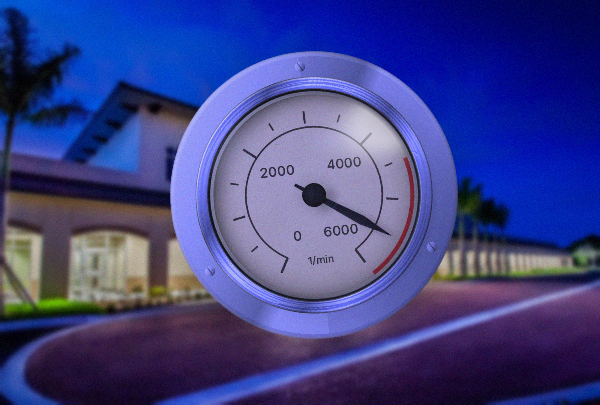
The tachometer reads {"value": 5500, "unit": "rpm"}
